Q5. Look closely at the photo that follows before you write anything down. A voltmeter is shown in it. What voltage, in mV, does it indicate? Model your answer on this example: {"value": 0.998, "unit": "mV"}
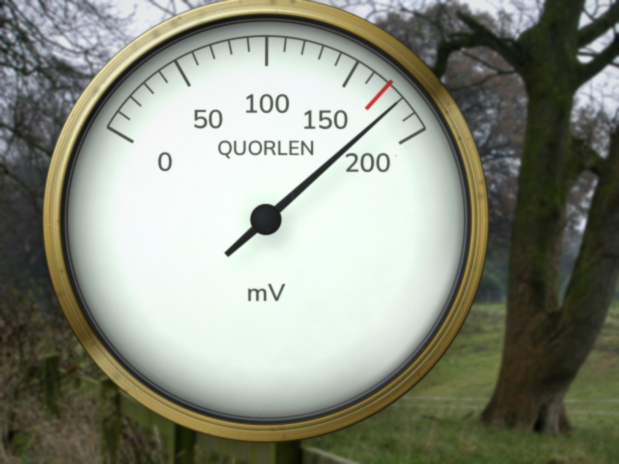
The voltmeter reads {"value": 180, "unit": "mV"}
